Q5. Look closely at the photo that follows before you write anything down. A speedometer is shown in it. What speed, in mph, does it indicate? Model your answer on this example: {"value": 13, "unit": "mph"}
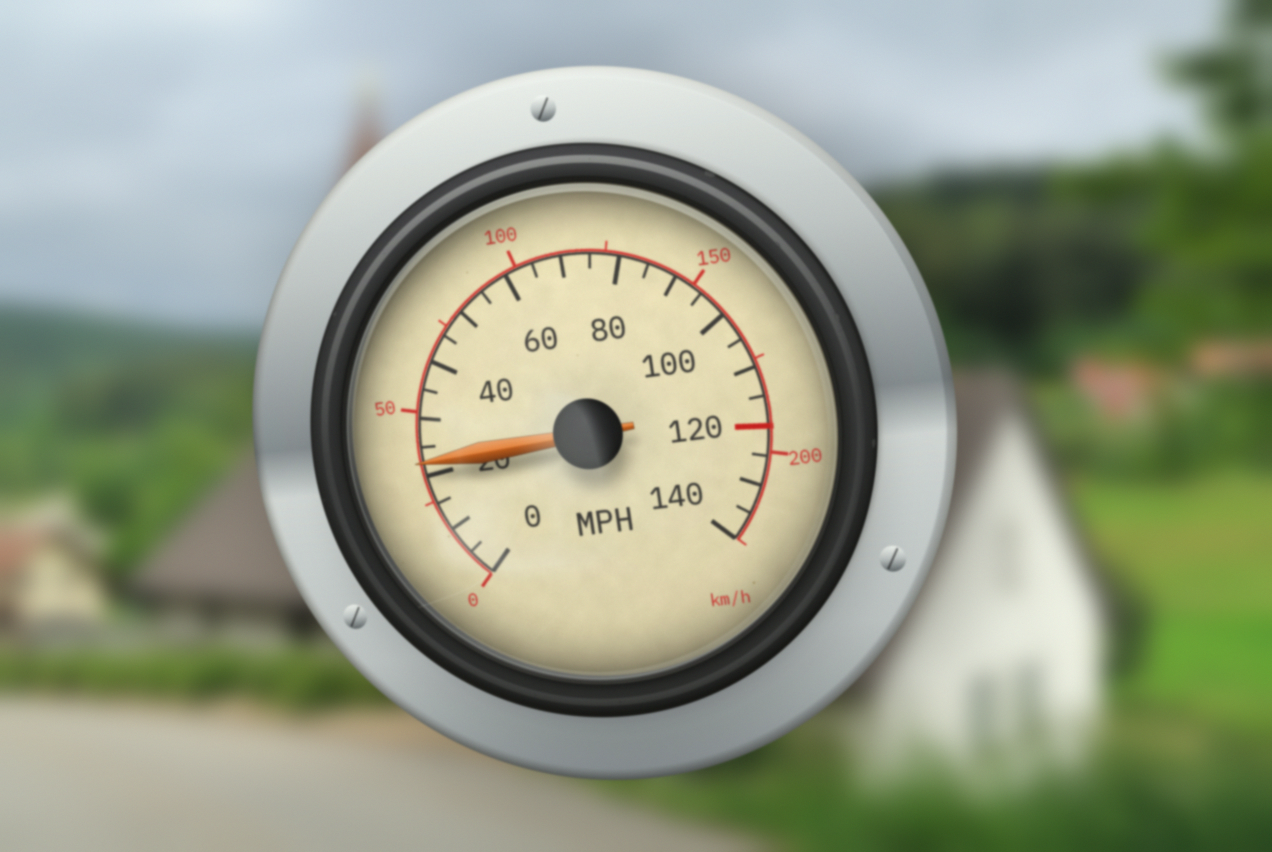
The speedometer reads {"value": 22.5, "unit": "mph"}
